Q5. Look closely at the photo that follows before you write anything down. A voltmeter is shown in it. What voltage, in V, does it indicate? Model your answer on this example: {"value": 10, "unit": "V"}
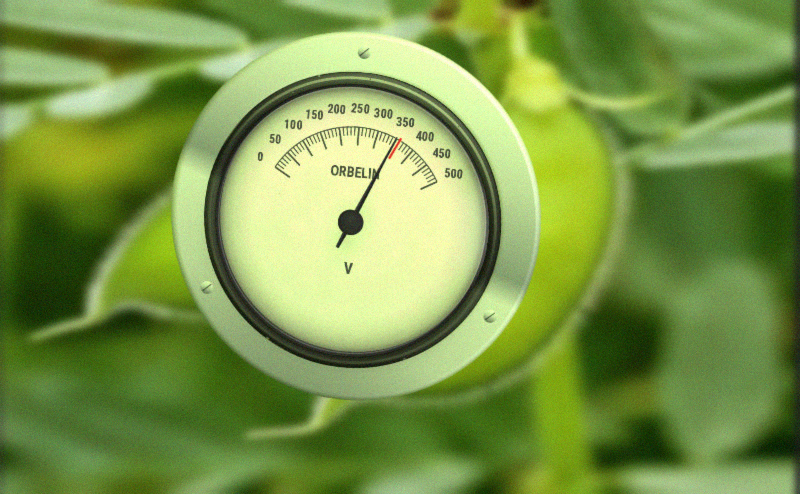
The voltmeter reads {"value": 350, "unit": "V"}
